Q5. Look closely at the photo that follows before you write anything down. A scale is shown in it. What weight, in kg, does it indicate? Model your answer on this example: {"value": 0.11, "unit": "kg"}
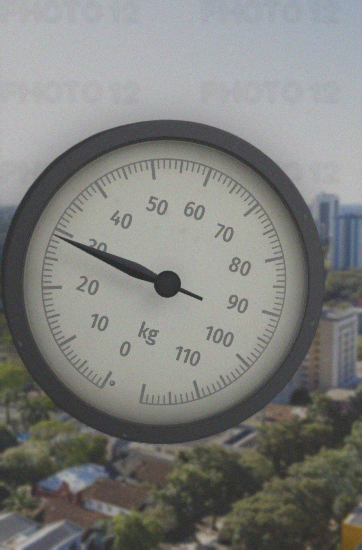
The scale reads {"value": 29, "unit": "kg"}
